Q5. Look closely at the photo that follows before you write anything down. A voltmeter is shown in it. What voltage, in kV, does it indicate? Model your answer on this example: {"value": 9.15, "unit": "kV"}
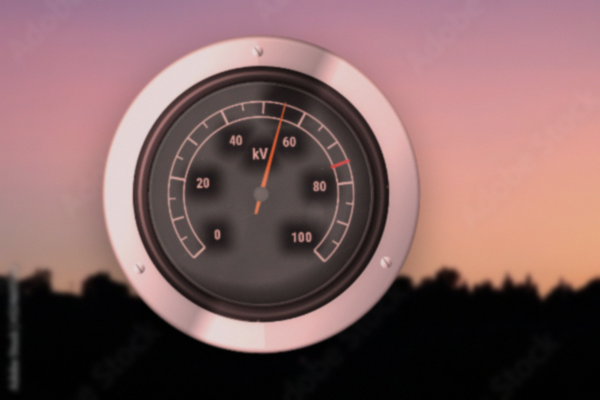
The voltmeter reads {"value": 55, "unit": "kV"}
